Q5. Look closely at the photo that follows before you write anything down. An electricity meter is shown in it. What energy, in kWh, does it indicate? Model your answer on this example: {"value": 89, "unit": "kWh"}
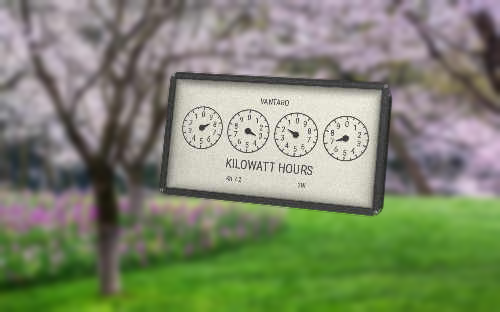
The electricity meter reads {"value": 8317, "unit": "kWh"}
